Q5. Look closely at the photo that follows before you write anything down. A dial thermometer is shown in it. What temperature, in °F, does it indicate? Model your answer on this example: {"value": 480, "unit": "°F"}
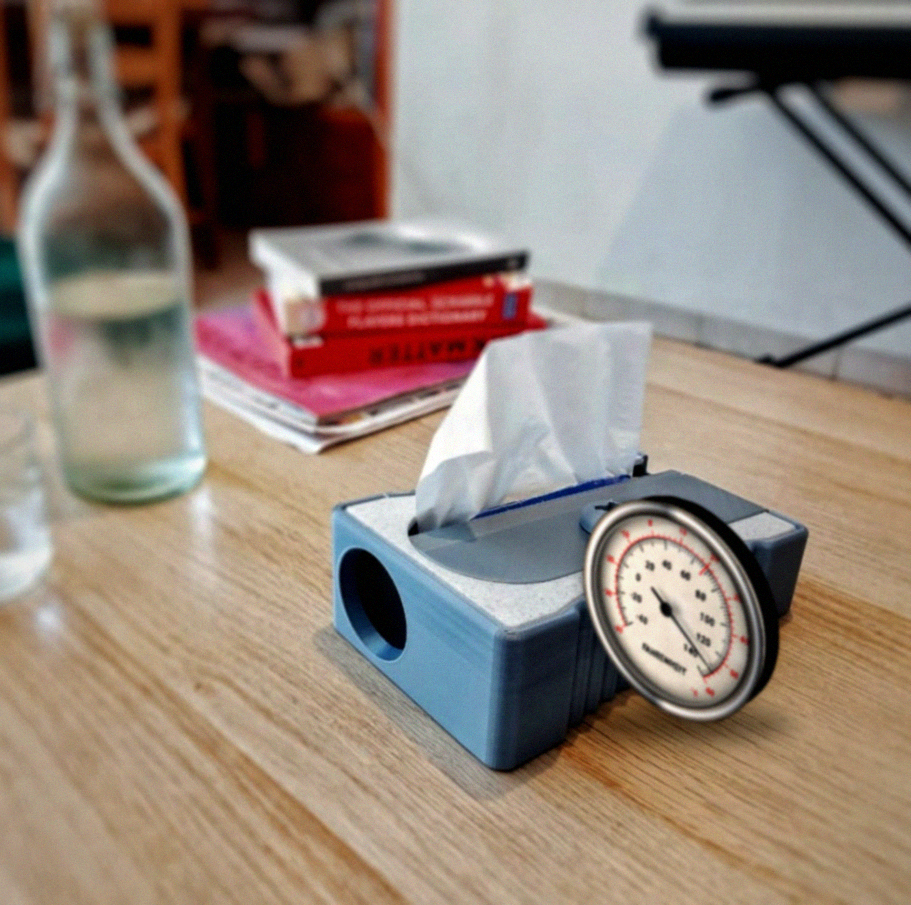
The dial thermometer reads {"value": 130, "unit": "°F"}
